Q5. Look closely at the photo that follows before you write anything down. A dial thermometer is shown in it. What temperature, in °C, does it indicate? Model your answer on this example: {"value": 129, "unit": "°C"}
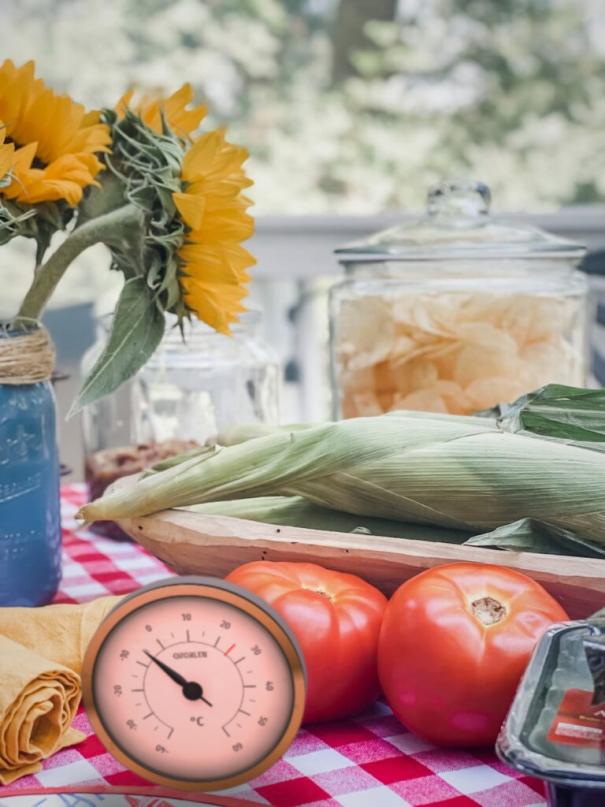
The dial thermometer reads {"value": -5, "unit": "°C"}
